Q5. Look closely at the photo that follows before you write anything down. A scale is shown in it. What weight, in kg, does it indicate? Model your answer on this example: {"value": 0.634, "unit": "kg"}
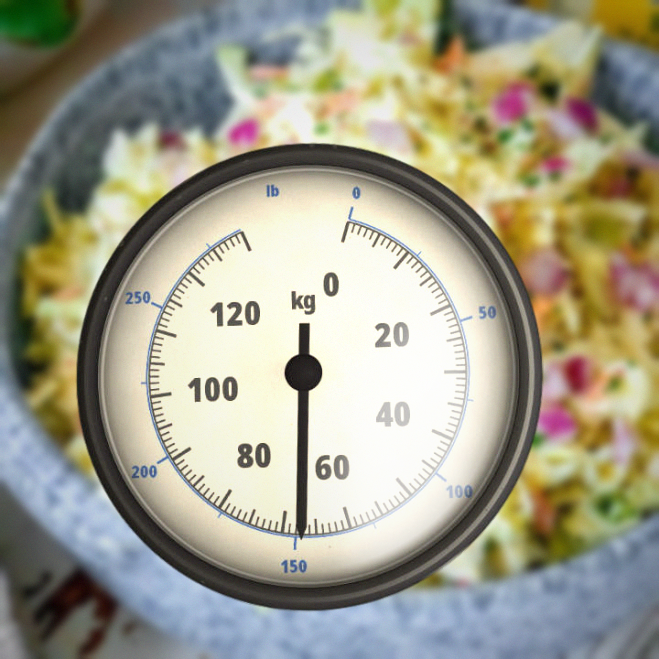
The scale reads {"value": 67, "unit": "kg"}
